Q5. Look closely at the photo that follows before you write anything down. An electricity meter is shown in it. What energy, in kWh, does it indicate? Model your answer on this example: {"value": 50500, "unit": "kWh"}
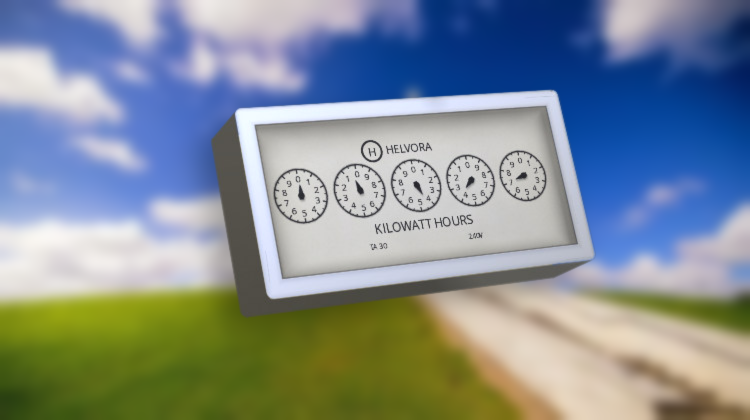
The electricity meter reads {"value": 437, "unit": "kWh"}
